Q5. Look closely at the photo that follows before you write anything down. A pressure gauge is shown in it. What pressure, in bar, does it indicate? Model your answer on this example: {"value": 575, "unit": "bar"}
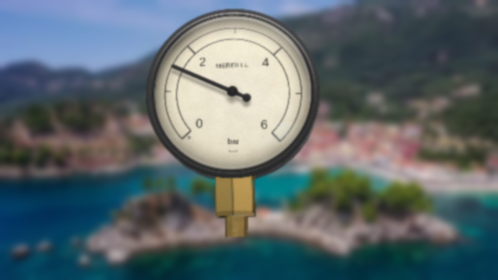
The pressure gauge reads {"value": 1.5, "unit": "bar"}
